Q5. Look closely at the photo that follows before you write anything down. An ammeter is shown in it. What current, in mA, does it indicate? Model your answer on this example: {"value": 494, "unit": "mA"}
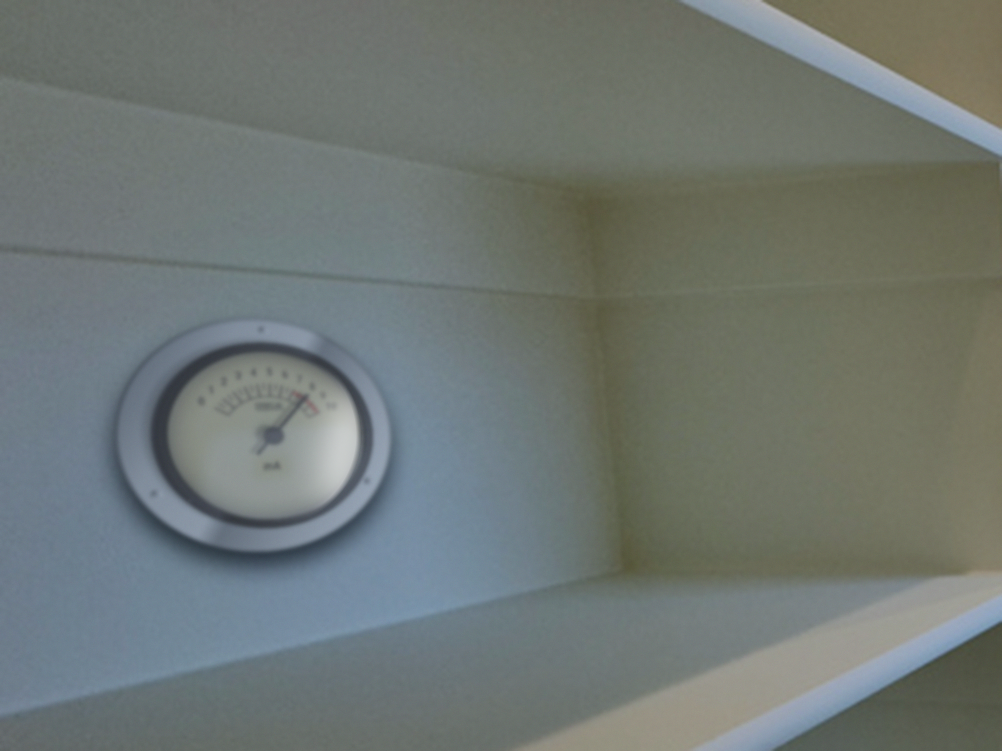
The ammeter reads {"value": 8, "unit": "mA"}
